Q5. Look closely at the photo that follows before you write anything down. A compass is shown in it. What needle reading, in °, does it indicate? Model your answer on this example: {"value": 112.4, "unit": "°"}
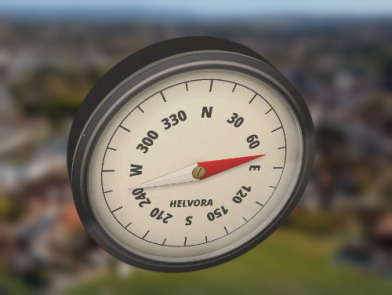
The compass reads {"value": 75, "unit": "°"}
